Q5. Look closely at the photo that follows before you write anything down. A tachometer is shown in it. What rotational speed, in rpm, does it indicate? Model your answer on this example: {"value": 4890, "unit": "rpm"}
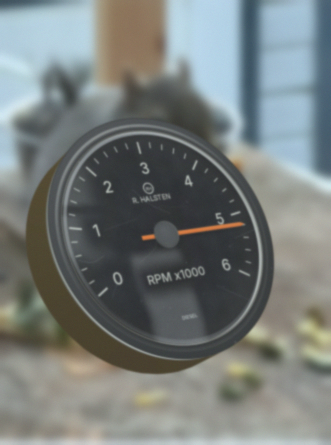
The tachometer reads {"value": 5200, "unit": "rpm"}
